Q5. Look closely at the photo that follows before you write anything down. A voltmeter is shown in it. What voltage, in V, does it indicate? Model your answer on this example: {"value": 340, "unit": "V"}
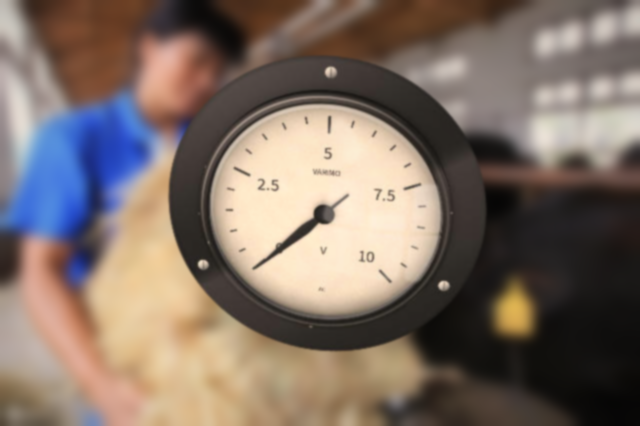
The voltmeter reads {"value": 0, "unit": "V"}
